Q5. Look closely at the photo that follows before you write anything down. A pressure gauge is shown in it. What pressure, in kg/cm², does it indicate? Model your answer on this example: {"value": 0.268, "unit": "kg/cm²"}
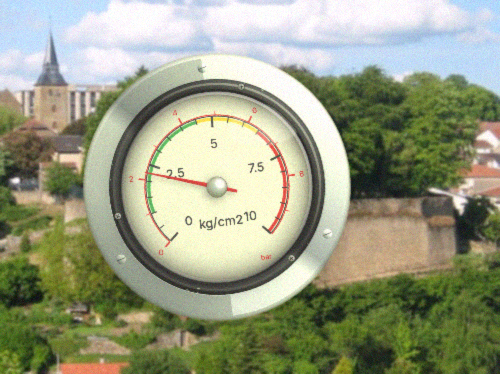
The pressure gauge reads {"value": 2.25, "unit": "kg/cm²"}
